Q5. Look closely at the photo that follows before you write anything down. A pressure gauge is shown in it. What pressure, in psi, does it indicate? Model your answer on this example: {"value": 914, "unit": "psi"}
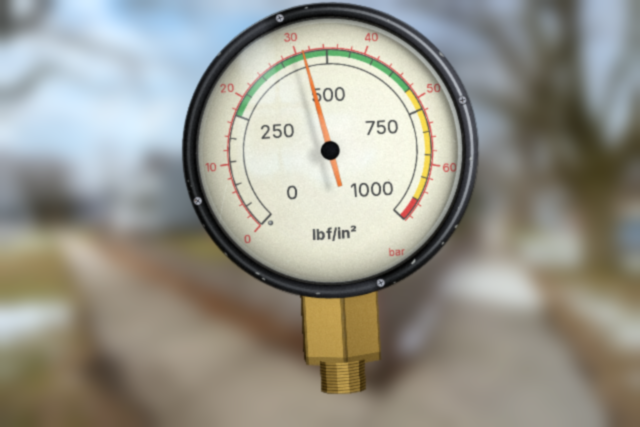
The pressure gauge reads {"value": 450, "unit": "psi"}
